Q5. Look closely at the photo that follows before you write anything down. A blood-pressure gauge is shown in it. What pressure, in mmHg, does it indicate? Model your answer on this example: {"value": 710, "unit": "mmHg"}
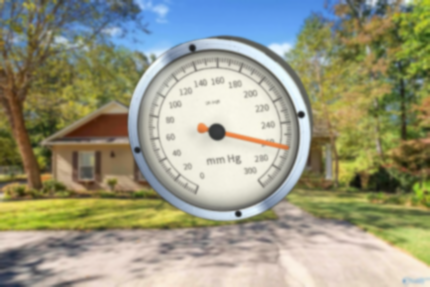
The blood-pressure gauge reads {"value": 260, "unit": "mmHg"}
